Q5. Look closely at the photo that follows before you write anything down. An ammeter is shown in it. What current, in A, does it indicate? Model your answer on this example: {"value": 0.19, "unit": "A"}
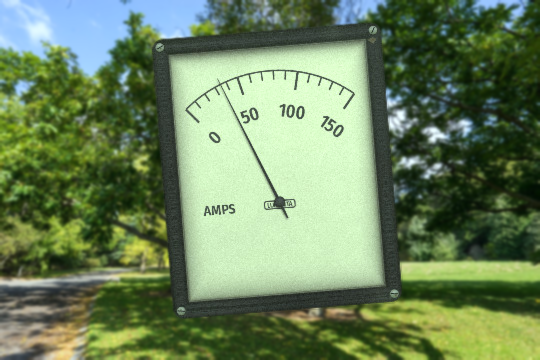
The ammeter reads {"value": 35, "unit": "A"}
